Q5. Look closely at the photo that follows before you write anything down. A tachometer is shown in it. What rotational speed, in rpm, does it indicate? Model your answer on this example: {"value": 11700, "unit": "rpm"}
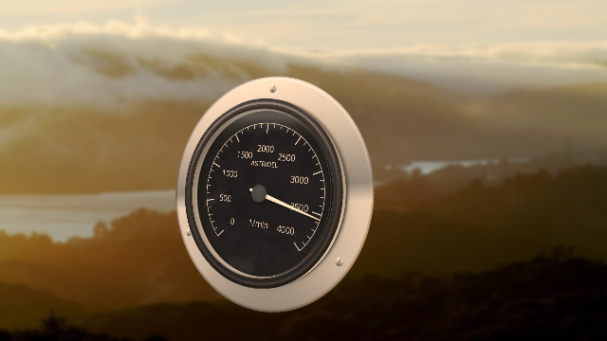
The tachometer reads {"value": 3550, "unit": "rpm"}
